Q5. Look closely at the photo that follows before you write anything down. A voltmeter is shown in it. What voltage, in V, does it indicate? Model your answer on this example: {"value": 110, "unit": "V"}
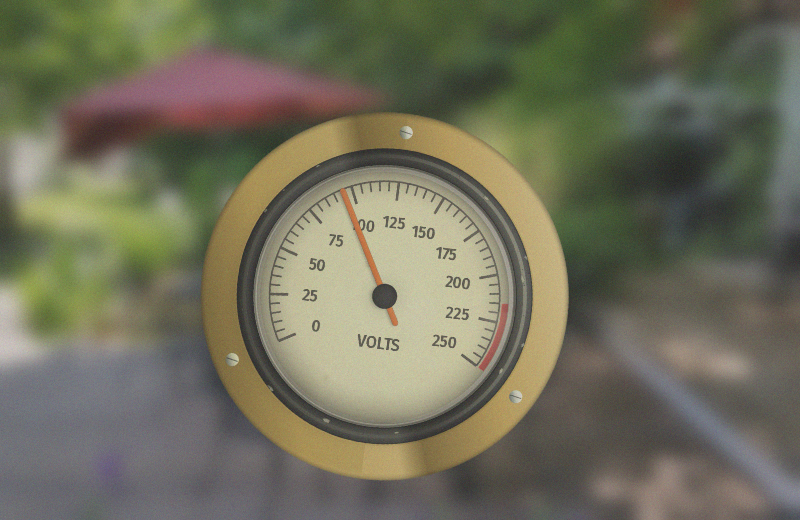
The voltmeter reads {"value": 95, "unit": "V"}
